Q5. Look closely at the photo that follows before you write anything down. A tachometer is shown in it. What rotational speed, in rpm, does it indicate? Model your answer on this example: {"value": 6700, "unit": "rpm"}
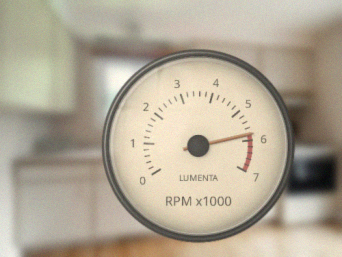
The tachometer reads {"value": 5800, "unit": "rpm"}
